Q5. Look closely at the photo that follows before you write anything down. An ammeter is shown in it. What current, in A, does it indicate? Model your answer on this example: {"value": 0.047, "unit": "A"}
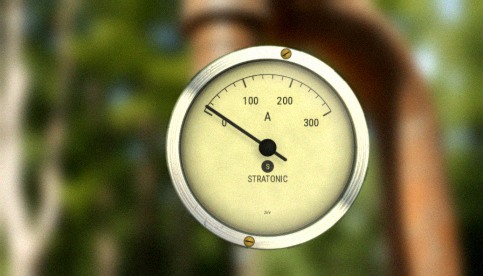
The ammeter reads {"value": 10, "unit": "A"}
